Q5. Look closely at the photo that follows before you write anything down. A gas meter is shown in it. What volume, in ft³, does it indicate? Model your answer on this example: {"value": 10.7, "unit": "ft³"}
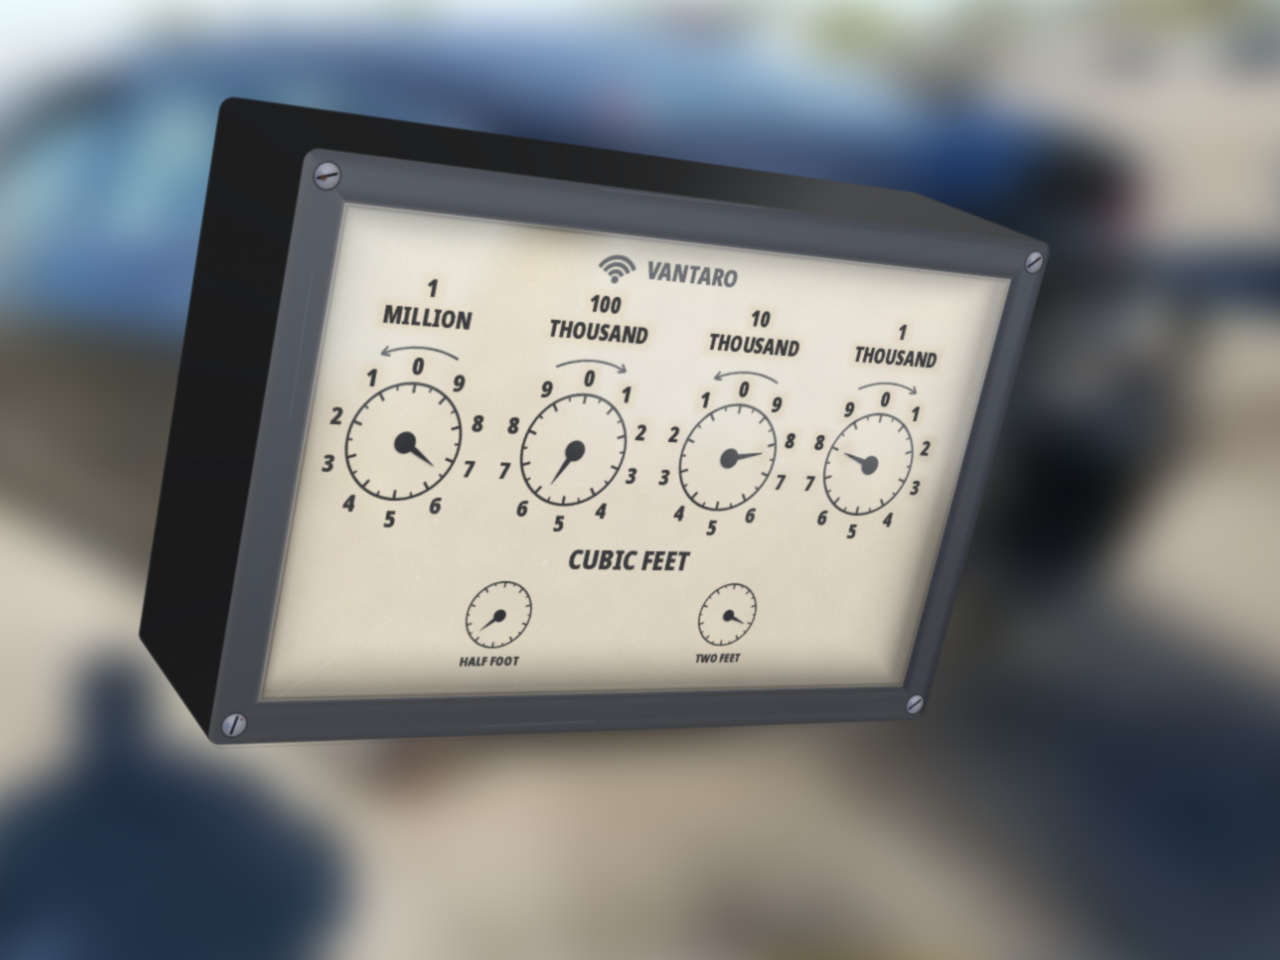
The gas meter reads {"value": 657800, "unit": "ft³"}
